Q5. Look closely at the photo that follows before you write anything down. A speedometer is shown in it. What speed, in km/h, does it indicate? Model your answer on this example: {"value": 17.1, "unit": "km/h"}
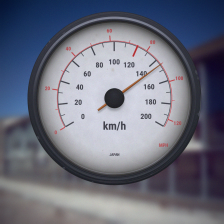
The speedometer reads {"value": 145, "unit": "km/h"}
